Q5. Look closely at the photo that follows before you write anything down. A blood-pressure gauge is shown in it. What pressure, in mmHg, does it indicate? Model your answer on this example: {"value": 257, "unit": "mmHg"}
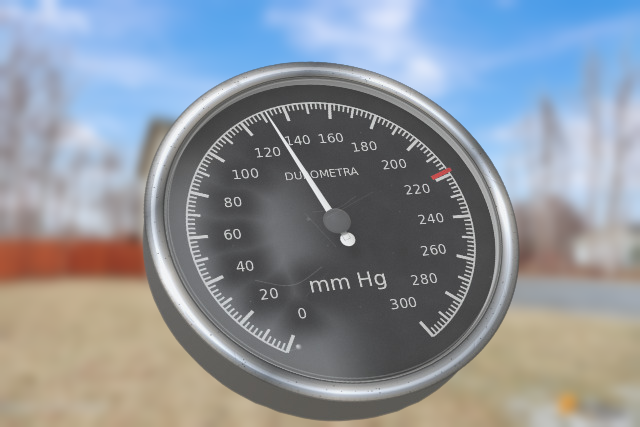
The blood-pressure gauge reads {"value": 130, "unit": "mmHg"}
